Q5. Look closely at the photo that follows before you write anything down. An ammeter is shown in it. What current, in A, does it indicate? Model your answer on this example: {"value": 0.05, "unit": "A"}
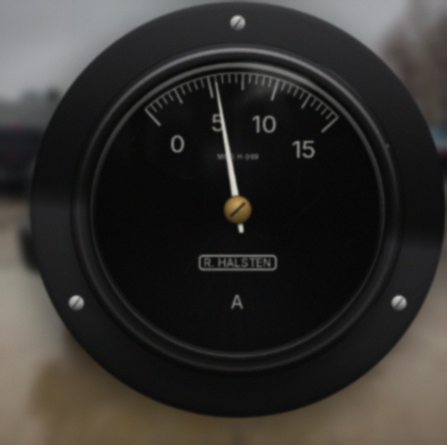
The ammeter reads {"value": 5.5, "unit": "A"}
